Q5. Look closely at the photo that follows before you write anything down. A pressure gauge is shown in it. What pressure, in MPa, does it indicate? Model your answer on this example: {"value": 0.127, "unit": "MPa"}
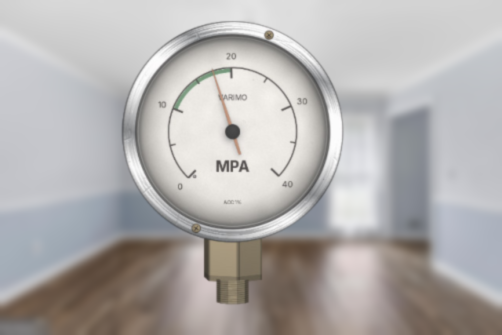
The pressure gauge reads {"value": 17.5, "unit": "MPa"}
